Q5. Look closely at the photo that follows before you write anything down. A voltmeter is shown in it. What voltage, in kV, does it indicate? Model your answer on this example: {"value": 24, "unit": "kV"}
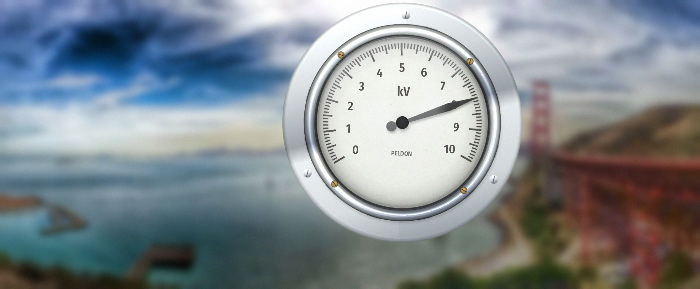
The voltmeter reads {"value": 8, "unit": "kV"}
